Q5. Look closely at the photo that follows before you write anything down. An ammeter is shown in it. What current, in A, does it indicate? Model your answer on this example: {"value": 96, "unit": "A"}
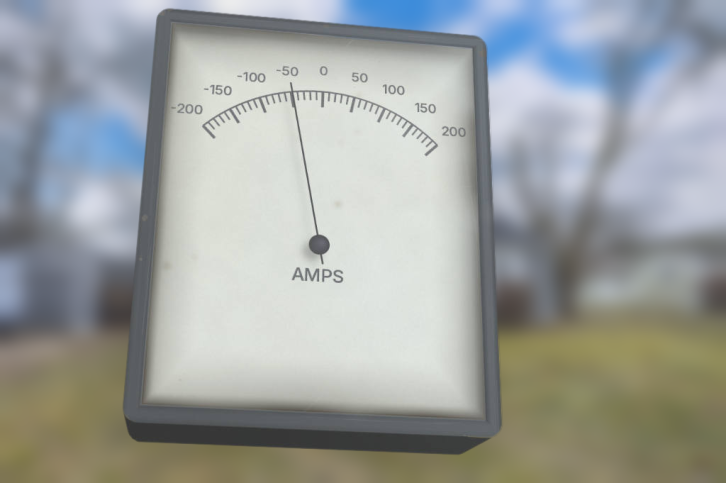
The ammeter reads {"value": -50, "unit": "A"}
